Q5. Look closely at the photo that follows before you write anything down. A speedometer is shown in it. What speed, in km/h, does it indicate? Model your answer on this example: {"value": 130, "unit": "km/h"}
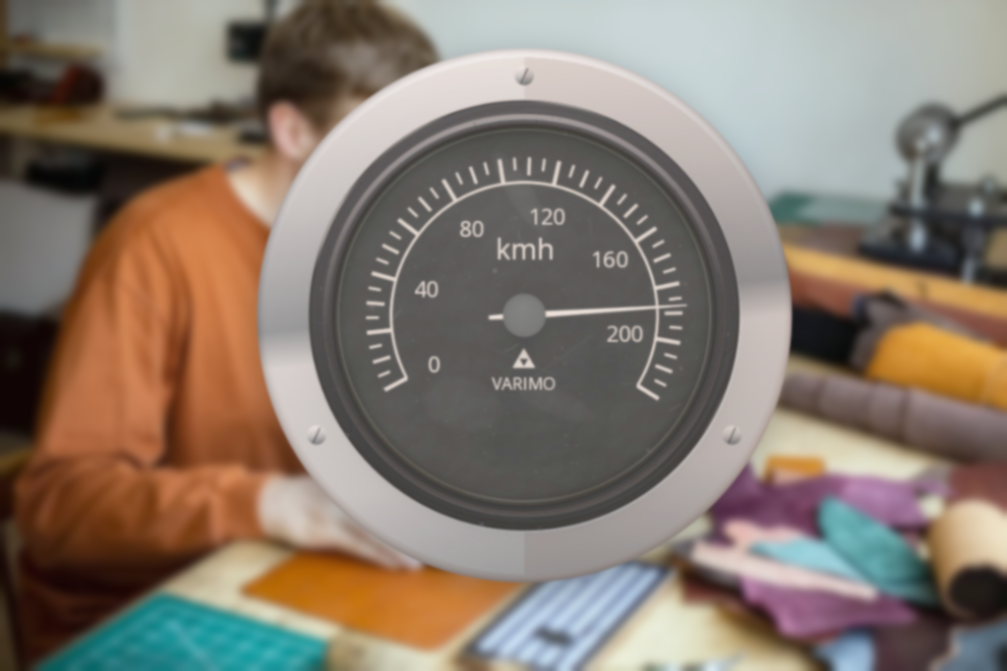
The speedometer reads {"value": 187.5, "unit": "km/h"}
